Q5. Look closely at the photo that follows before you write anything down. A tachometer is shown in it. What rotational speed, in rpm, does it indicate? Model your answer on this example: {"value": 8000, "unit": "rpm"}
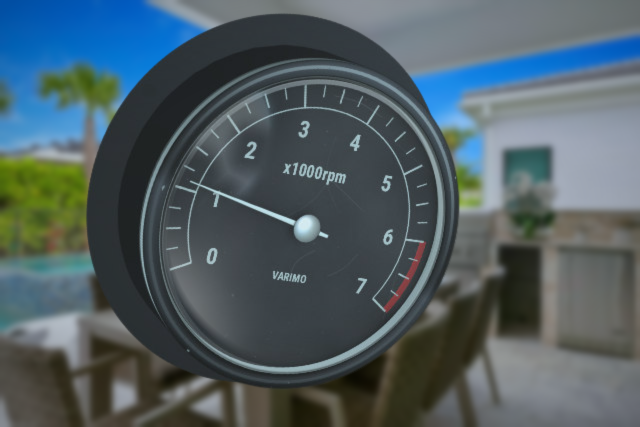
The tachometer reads {"value": 1125, "unit": "rpm"}
